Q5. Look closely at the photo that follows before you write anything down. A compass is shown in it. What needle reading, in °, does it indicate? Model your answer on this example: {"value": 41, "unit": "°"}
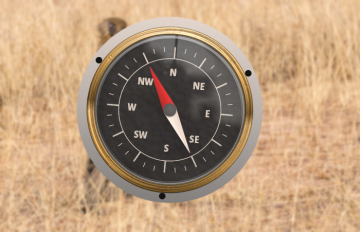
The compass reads {"value": 330, "unit": "°"}
